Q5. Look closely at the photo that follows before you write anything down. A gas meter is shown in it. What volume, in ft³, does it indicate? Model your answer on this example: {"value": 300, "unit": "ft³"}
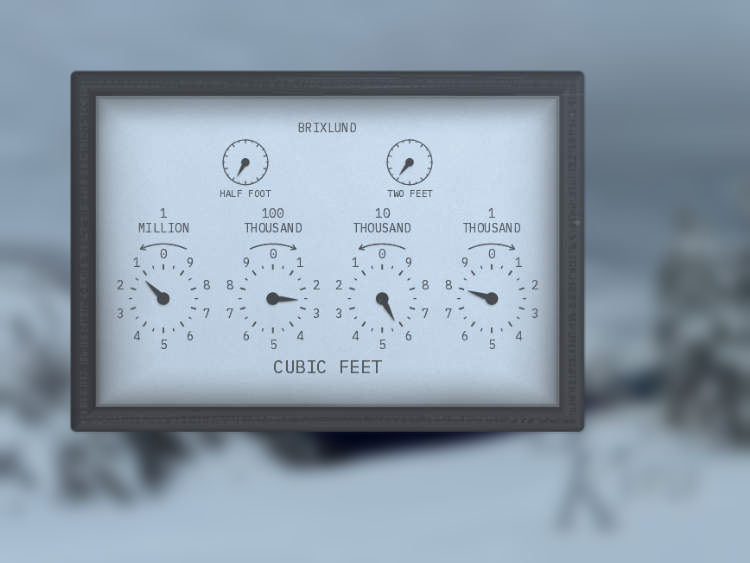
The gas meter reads {"value": 125800, "unit": "ft³"}
